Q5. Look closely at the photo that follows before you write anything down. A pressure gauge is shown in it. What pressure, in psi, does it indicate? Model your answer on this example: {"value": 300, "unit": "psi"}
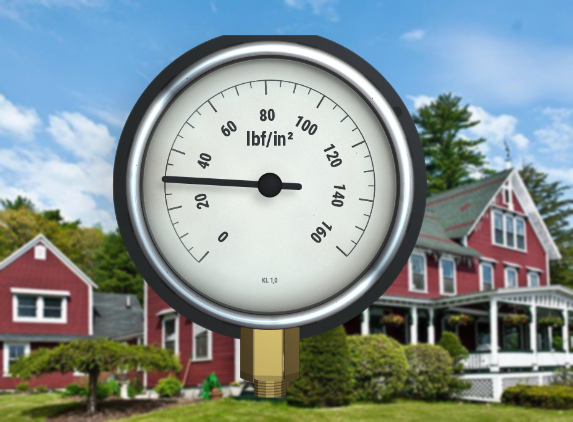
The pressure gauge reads {"value": 30, "unit": "psi"}
